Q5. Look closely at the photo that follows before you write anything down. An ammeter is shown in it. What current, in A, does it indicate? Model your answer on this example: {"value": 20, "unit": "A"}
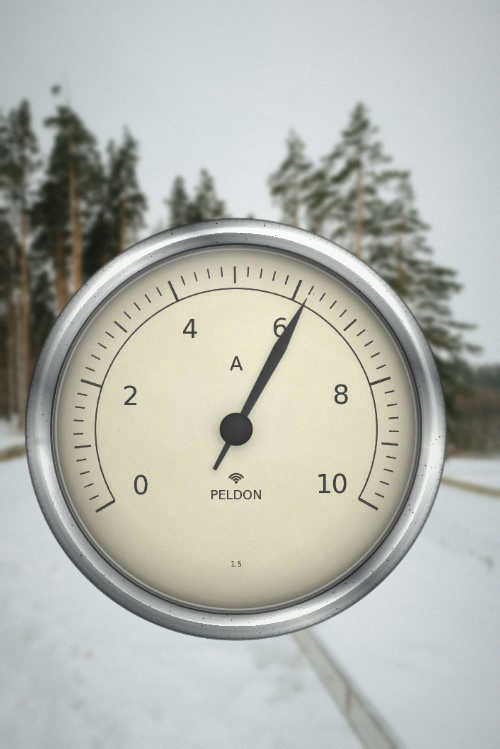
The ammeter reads {"value": 6.2, "unit": "A"}
